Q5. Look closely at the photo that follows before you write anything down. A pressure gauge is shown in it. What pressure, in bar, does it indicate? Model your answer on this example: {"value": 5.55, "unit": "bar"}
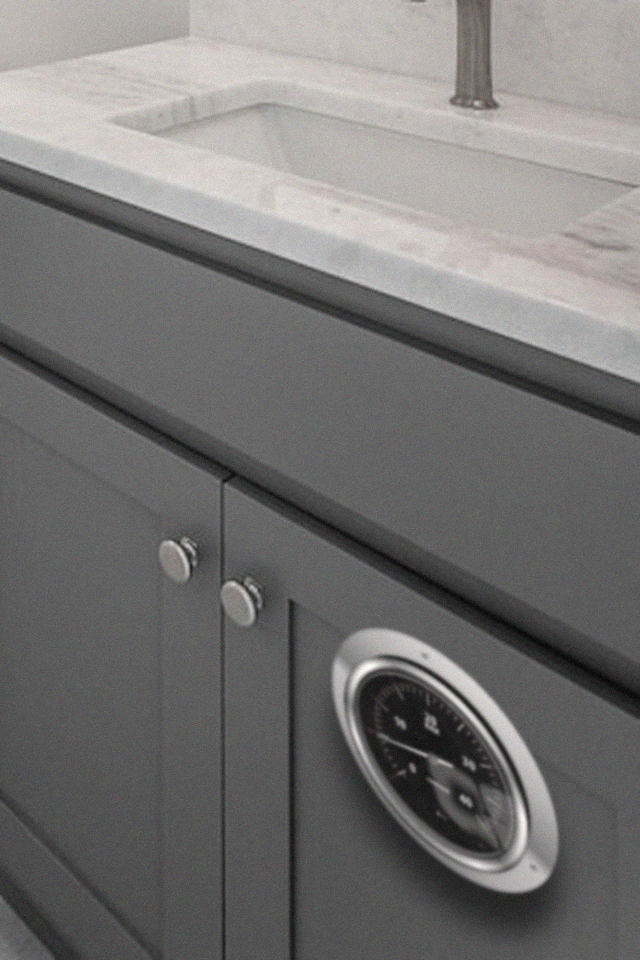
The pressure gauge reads {"value": 5, "unit": "bar"}
